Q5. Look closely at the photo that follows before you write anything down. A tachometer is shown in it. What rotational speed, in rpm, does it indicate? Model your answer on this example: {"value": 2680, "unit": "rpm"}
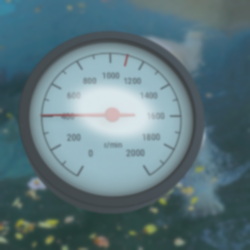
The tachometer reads {"value": 400, "unit": "rpm"}
